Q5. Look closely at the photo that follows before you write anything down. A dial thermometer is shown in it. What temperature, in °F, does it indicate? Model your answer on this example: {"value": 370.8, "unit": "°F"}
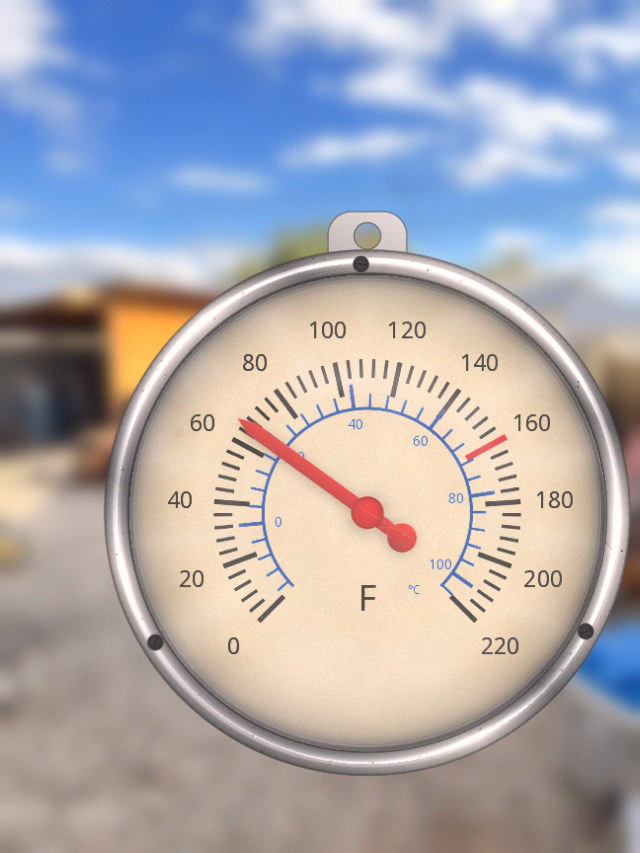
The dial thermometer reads {"value": 66, "unit": "°F"}
